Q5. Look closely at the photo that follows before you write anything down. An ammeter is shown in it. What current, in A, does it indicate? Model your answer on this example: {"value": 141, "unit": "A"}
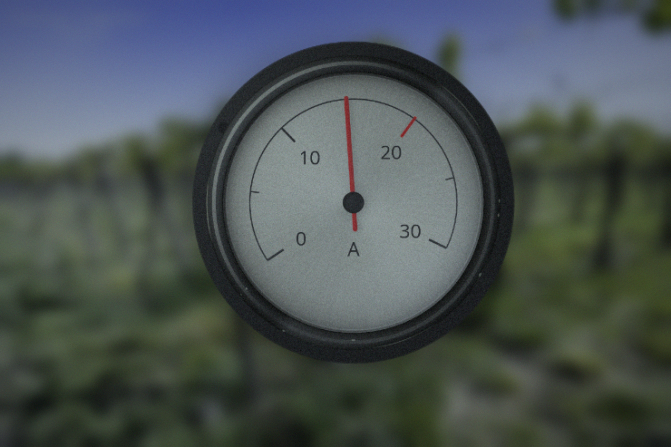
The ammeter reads {"value": 15, "unit": "A"}
